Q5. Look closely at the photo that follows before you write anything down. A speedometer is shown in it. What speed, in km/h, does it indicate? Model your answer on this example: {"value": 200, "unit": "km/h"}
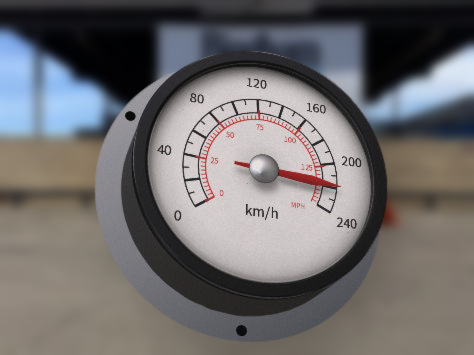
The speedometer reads {"value": 220, "unit": "km/h"}
